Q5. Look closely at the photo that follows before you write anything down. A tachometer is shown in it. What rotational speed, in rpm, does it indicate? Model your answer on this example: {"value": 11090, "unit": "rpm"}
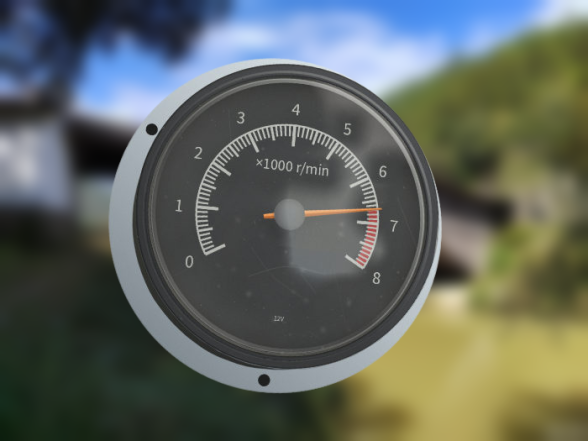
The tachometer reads {"value": 6700, "unit": "rpm"}
